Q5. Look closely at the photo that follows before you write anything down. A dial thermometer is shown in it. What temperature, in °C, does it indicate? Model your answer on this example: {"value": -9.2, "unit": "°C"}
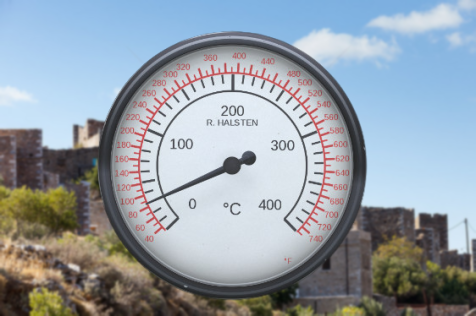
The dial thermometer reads {"value": 30, "unit": "°C"}
